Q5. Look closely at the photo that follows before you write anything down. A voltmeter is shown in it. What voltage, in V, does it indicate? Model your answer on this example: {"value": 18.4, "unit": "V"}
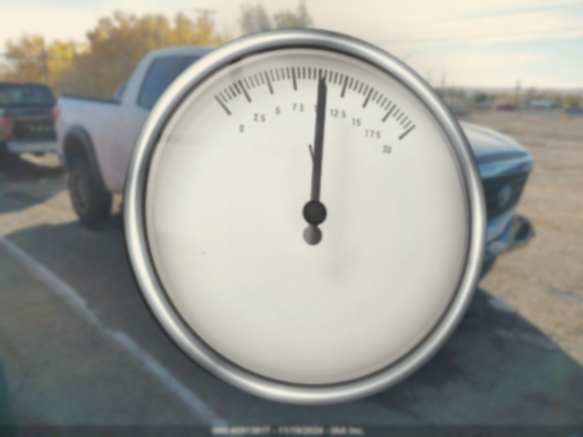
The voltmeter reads {"value": 10, "unit": "V"}
